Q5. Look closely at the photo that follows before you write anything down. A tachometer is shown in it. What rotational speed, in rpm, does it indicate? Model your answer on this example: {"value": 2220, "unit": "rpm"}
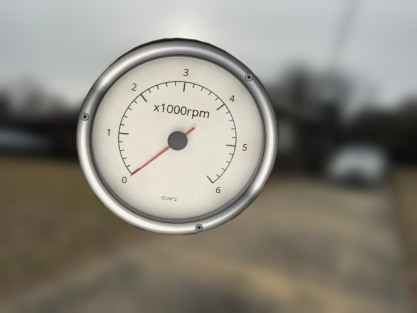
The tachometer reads {"value": 0, "unit": "rpm"}
